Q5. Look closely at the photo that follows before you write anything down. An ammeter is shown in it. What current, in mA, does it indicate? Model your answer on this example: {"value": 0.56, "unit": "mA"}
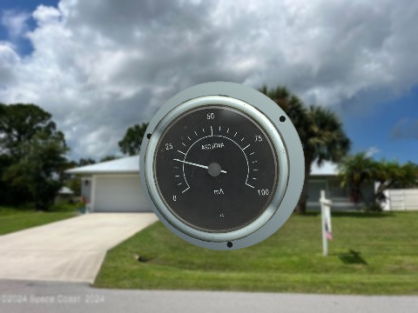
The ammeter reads {"value": 20, "unit": "mA"}
